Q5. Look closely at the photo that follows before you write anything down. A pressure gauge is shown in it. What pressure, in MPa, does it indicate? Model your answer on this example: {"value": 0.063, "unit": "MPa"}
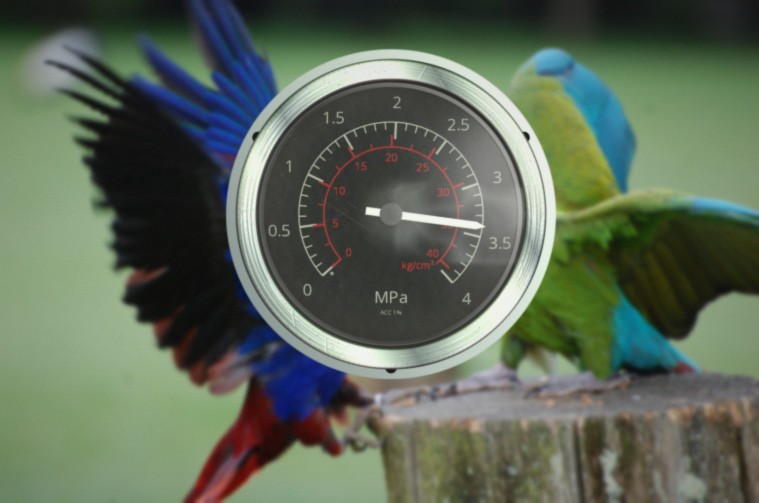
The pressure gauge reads {"value": 3.4, "unit": "MPa"}
